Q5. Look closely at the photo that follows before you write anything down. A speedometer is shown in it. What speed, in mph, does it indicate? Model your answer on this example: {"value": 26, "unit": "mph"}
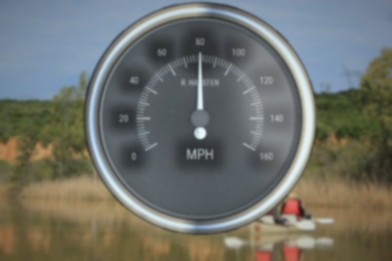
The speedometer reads {"value": 80, "unit": "mph"}
